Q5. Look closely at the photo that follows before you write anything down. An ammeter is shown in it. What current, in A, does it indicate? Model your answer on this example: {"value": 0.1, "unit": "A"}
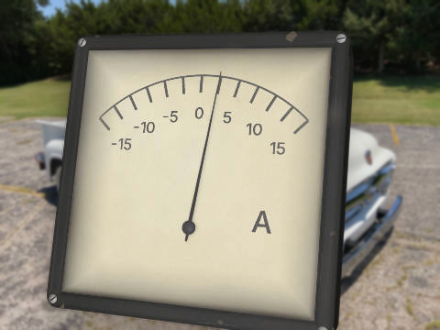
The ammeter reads {"value": 2.5, "unit": "A"}
